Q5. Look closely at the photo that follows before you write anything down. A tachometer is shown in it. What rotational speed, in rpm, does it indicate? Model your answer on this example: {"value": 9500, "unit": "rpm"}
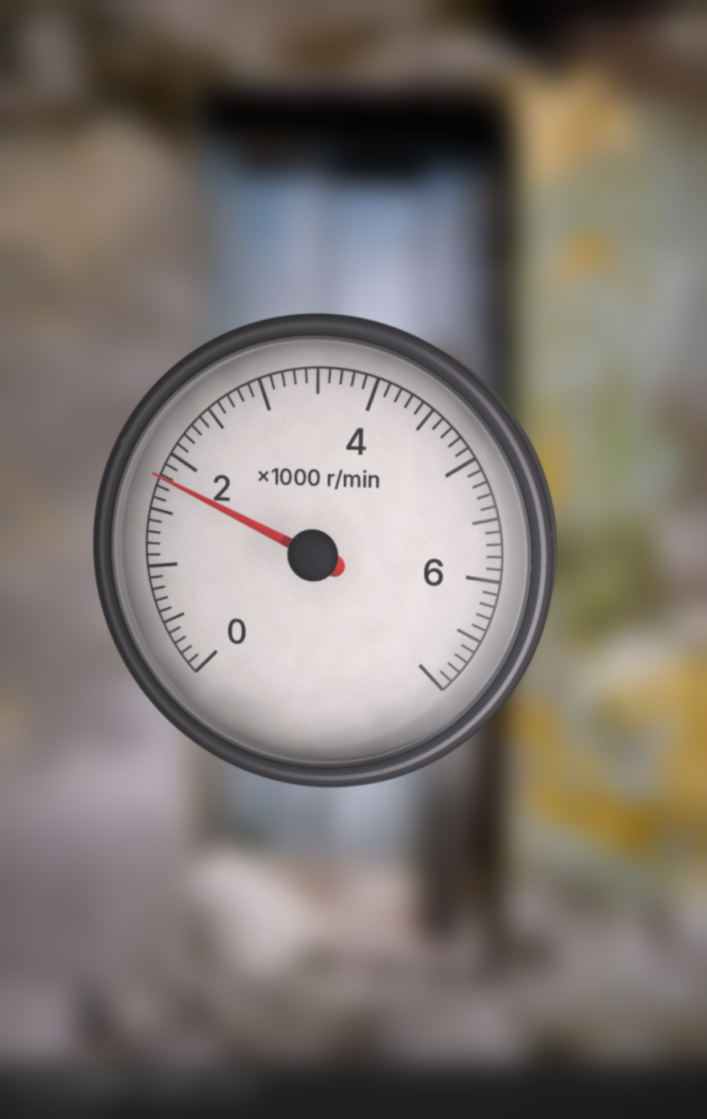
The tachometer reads {"value": 1800, "unit": "rpm"}
